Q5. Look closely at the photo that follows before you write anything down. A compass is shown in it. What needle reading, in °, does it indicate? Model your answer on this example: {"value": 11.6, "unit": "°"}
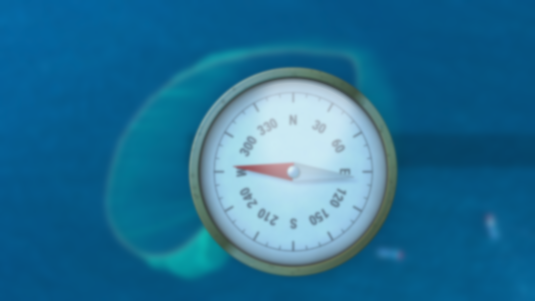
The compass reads {"value": 275, "unit": "°"}
